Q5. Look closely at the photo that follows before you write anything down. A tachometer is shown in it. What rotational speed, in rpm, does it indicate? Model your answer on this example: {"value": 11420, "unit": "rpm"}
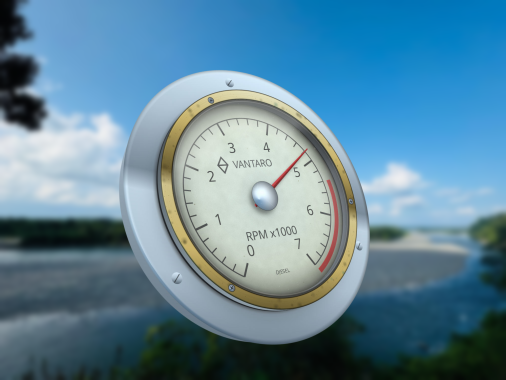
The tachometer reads {"value": 4800, "unit": "rpm"}
